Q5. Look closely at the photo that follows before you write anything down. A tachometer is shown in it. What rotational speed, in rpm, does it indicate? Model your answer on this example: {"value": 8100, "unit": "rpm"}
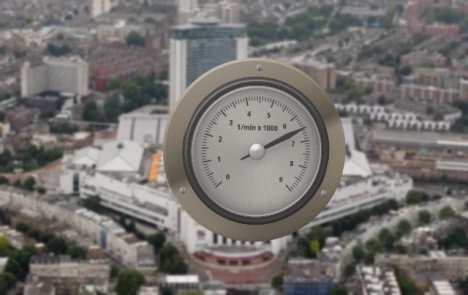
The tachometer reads {"value": 6500, "unit": "rpm"}
